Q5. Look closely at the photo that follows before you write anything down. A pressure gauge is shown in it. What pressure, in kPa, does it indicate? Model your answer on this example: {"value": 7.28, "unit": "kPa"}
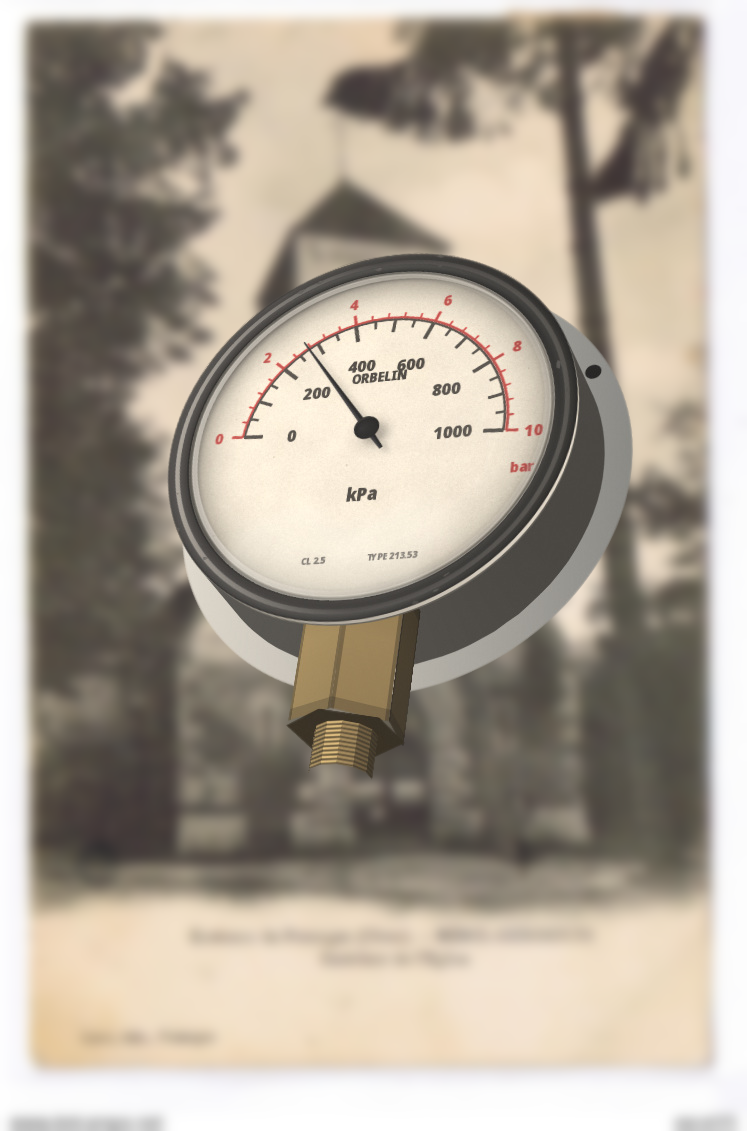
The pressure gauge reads {"value": 275, "unit": "kPa"}
